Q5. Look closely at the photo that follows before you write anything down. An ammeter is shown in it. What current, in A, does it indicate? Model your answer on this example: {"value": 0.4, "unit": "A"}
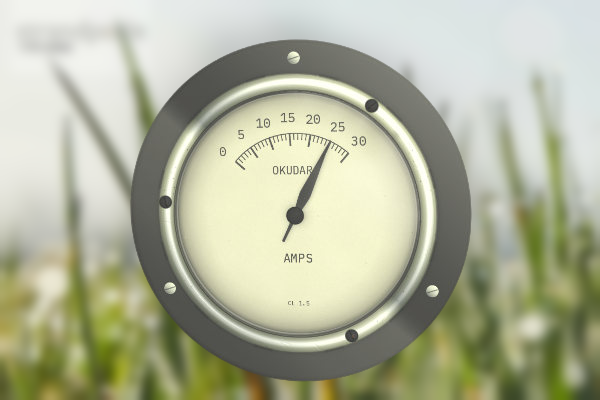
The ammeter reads {"value": 25, "unit": "A"}
